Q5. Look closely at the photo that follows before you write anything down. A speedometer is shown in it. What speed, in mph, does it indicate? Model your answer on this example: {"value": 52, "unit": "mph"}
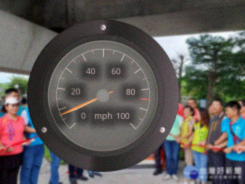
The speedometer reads {"value": 7.5, "unit": "mph"}
